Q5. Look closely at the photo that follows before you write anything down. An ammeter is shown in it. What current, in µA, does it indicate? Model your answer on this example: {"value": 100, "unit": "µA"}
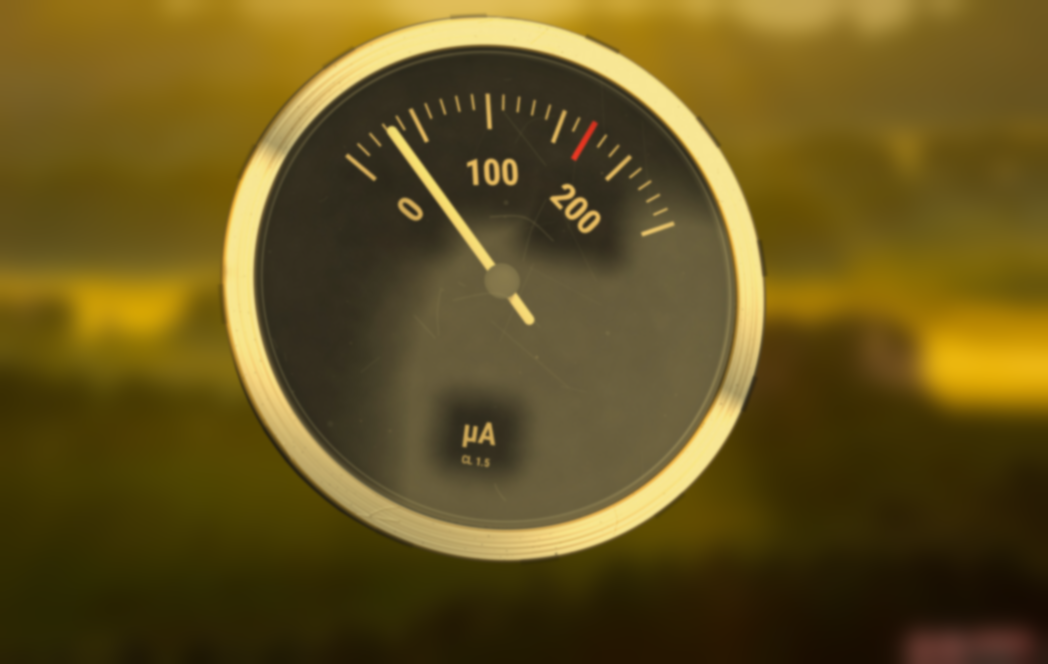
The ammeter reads {"value": 30, "unit": "µA"}
